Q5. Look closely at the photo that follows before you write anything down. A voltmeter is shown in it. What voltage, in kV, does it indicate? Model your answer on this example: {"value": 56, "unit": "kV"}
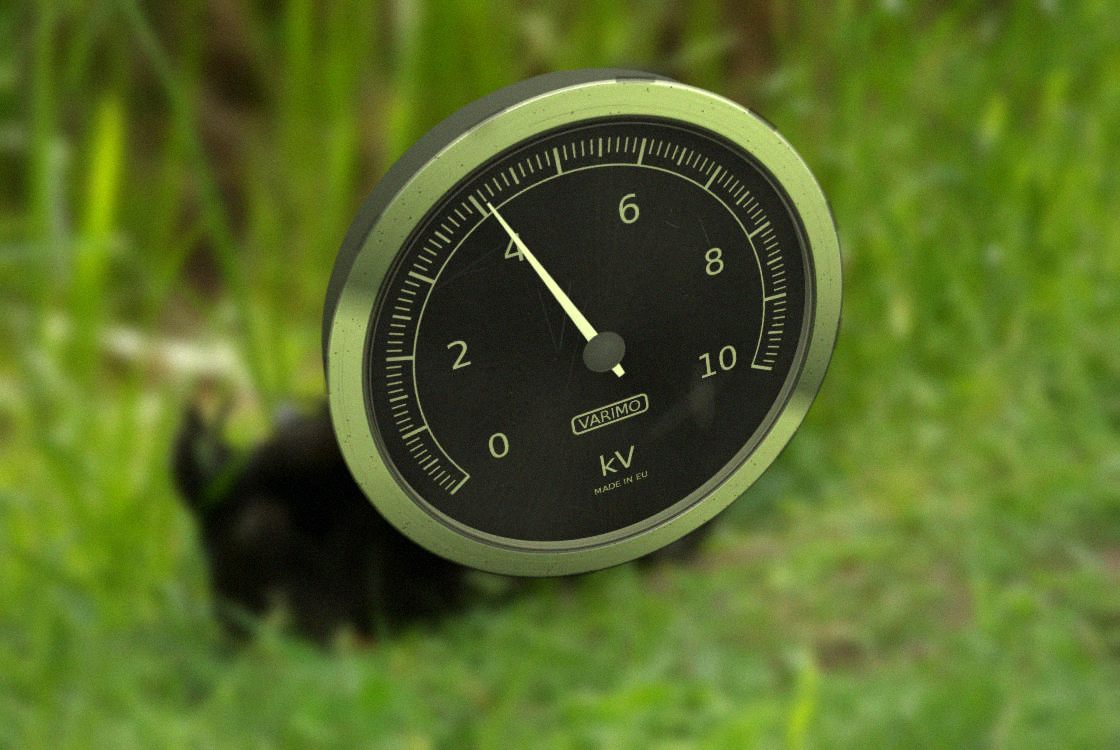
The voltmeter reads {"value": 4.1, "unit": "kV"}
